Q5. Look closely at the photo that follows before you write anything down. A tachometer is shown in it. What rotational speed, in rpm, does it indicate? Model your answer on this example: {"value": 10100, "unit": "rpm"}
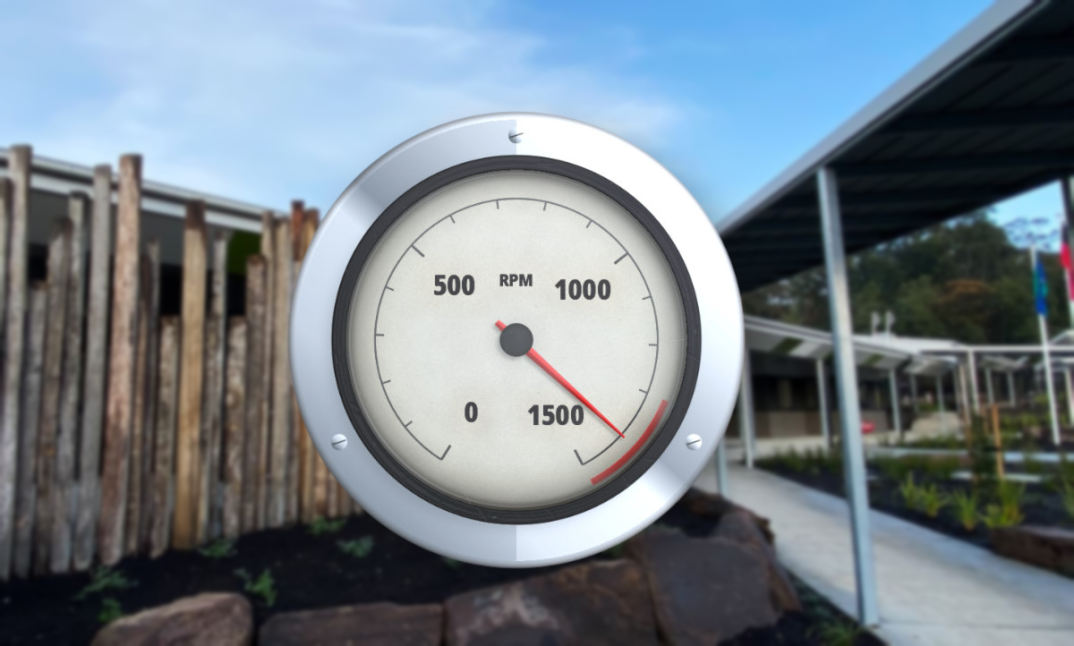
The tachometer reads {"value": 1400, "unit": "rpm"}
